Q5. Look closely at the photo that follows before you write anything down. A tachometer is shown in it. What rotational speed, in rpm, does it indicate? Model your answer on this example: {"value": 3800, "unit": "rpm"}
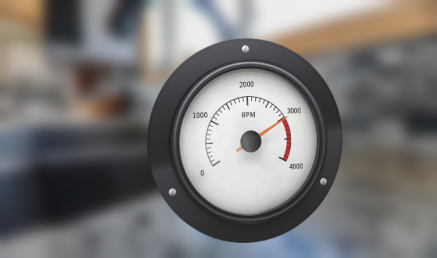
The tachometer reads {"value": 3000, "unit": "rpm"}
